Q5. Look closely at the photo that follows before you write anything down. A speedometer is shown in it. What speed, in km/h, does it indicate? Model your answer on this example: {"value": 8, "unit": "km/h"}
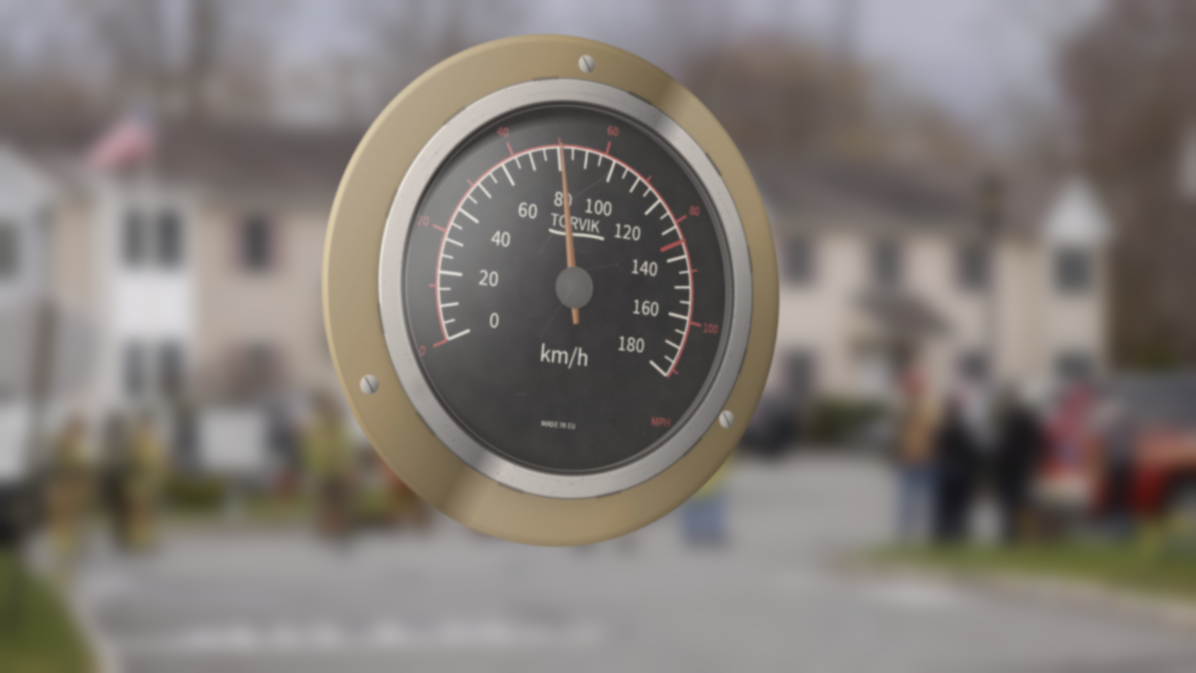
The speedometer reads {"value": 80, "unit": "km/h"}
